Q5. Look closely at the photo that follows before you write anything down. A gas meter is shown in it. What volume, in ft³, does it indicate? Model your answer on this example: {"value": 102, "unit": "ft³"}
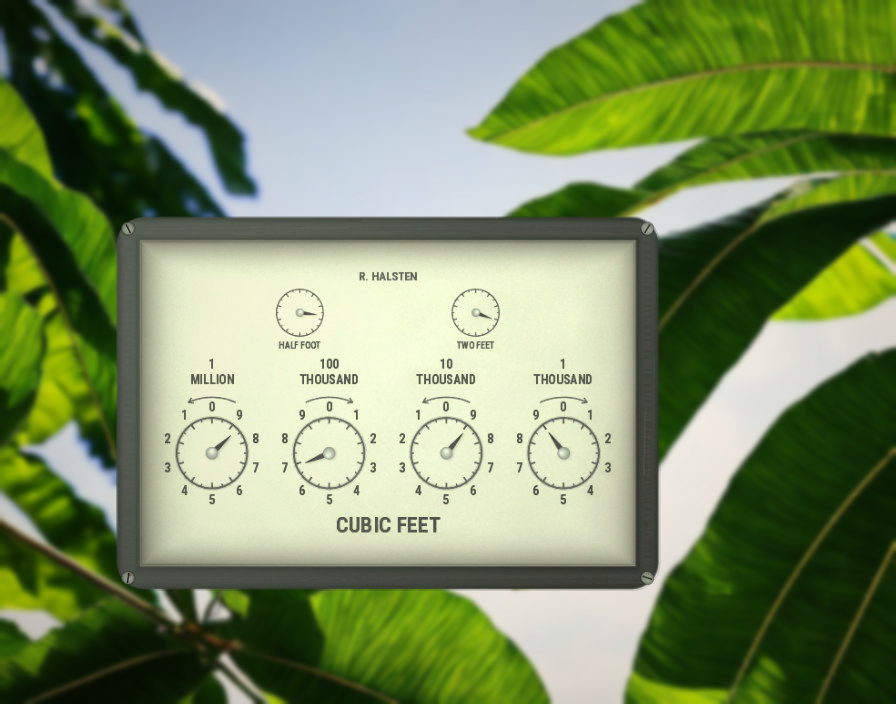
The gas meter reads {"value": 868900, "unit": "ft³"}
